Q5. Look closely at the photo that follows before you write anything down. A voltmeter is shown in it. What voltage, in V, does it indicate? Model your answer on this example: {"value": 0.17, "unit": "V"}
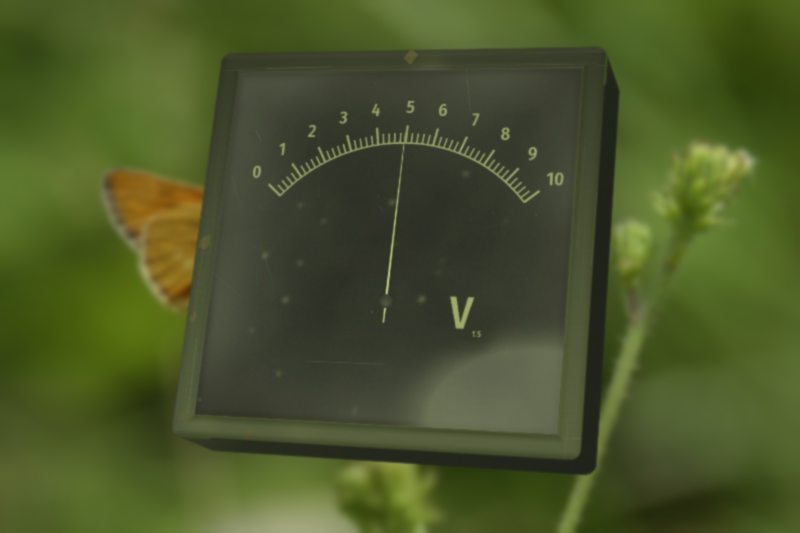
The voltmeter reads {"value": 5, "unit": "V"}
